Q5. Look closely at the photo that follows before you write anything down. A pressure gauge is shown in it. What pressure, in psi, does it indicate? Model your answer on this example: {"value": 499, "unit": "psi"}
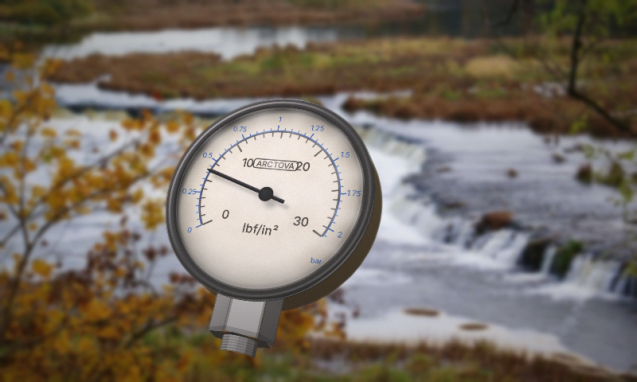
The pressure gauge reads {"value": 6, "unit": "psi"}
